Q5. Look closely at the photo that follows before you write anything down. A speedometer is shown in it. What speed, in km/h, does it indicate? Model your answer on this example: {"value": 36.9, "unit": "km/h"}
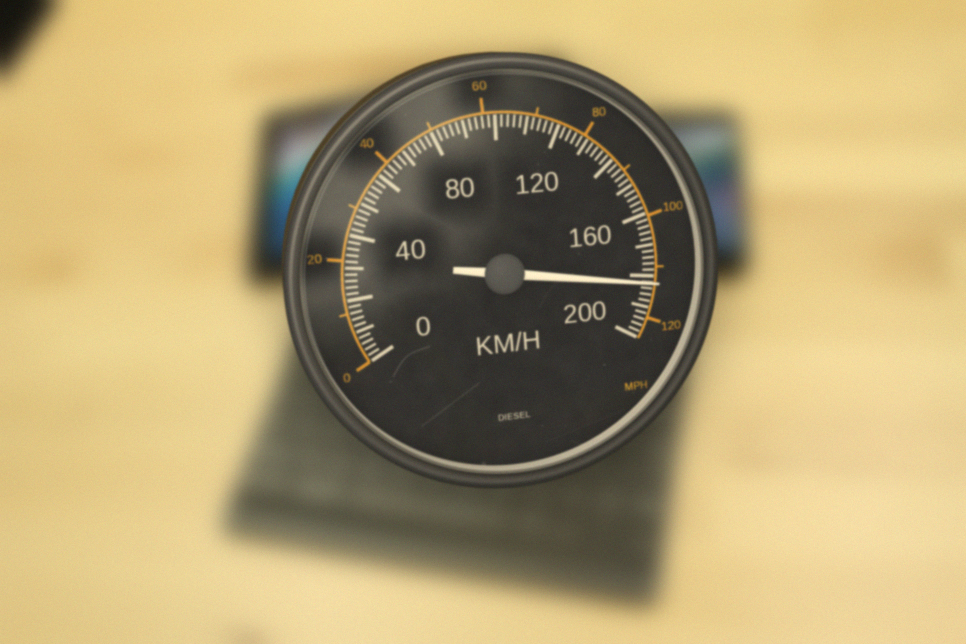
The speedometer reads {"value": 182, "unit": "km/h"}
